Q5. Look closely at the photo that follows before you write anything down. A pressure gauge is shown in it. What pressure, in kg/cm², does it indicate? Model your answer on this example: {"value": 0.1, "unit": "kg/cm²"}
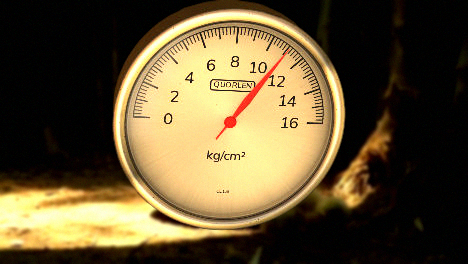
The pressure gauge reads {"value": 11, "unit": "kg/cm²"}
